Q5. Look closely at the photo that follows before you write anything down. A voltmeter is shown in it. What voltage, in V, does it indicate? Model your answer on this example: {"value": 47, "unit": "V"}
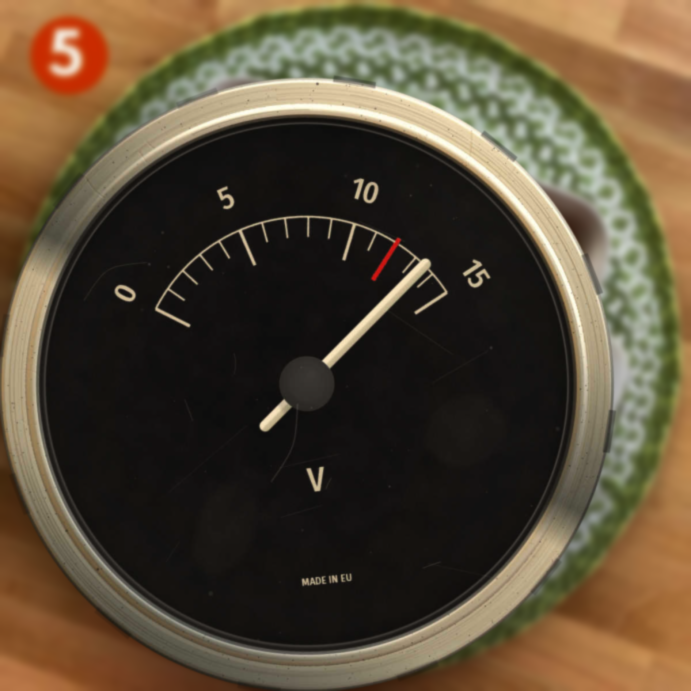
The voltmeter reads {"value": 13.5, "unit": "V"}
